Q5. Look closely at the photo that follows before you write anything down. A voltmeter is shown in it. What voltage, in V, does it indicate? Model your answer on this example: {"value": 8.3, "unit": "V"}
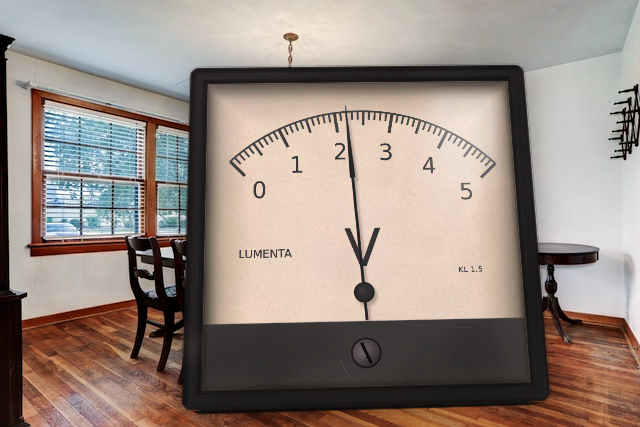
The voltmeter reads {"value": 2.2, "unit": "V"}
